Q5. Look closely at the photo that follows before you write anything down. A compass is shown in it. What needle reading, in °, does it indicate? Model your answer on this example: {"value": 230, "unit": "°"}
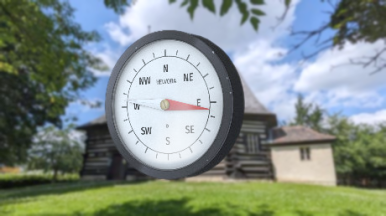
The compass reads {"value": 97.5, "unit": "°"}
